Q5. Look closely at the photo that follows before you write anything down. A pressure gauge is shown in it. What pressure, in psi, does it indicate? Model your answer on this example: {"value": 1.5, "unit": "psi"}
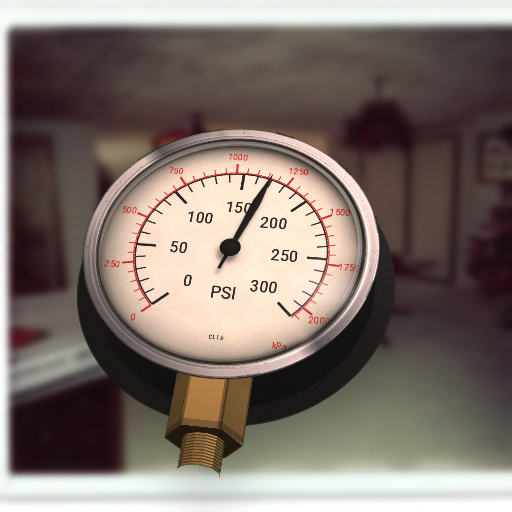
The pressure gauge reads {"value": 170, "unit": "psi"}
